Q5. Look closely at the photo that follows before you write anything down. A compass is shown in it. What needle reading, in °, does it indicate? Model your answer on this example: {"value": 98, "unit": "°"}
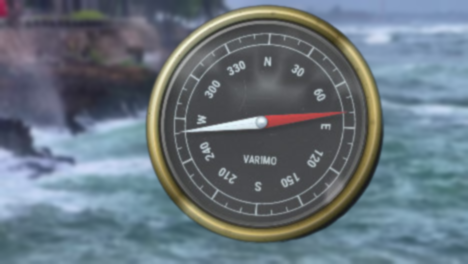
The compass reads {"value": 80, "unit": "°"}
